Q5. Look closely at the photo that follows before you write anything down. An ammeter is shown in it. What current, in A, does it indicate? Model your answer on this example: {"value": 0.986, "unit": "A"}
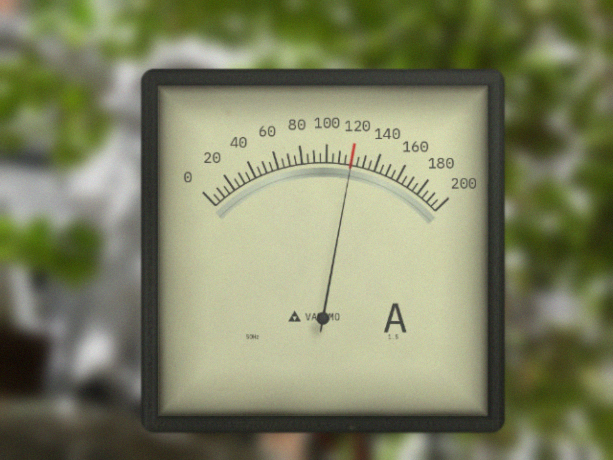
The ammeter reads {"value": 120, "unit": "A"}
